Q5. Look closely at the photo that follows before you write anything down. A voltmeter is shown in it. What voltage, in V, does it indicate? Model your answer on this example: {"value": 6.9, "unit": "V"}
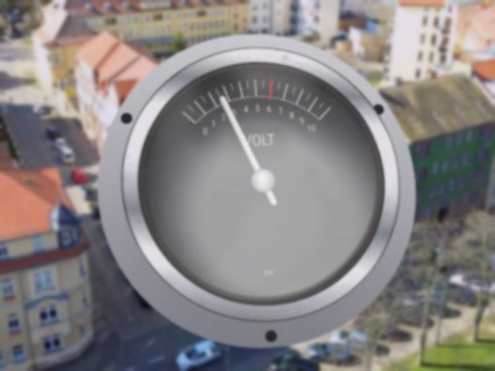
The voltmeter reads {"value": 2.5, "unit": "V"}
